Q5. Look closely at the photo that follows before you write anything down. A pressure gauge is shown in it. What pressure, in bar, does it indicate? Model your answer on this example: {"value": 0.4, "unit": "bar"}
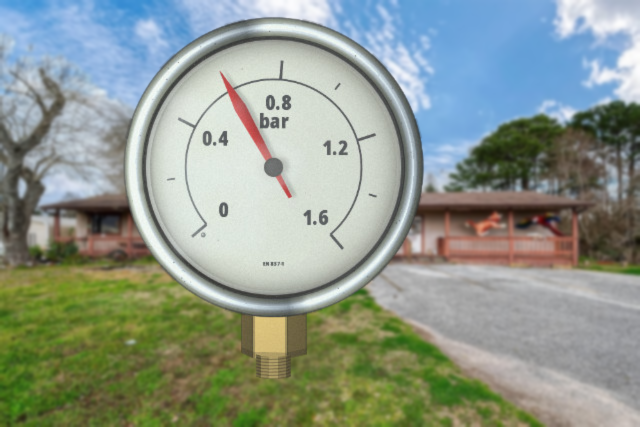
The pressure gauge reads {"value": 0.6, "unit": "bar"}
